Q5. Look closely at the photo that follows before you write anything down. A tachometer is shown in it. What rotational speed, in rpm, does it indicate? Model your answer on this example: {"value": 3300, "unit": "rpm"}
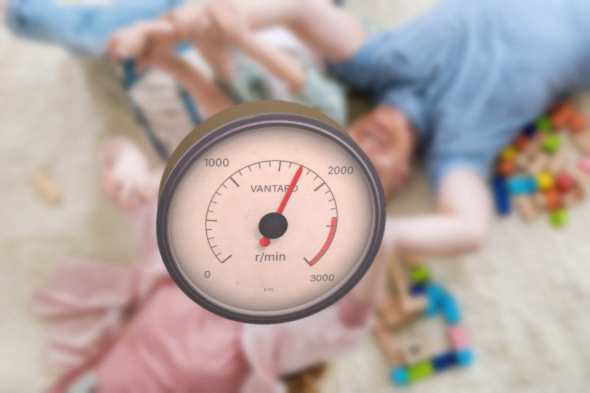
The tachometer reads {"value": 1700, "unit": "rpm"}
